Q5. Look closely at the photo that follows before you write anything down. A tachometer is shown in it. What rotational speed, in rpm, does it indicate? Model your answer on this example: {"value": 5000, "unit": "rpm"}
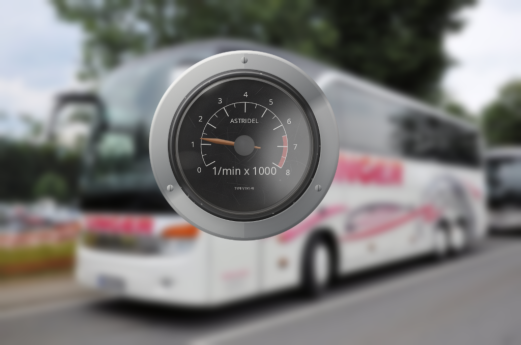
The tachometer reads {"value": 1250, "unit": "rpm"}
